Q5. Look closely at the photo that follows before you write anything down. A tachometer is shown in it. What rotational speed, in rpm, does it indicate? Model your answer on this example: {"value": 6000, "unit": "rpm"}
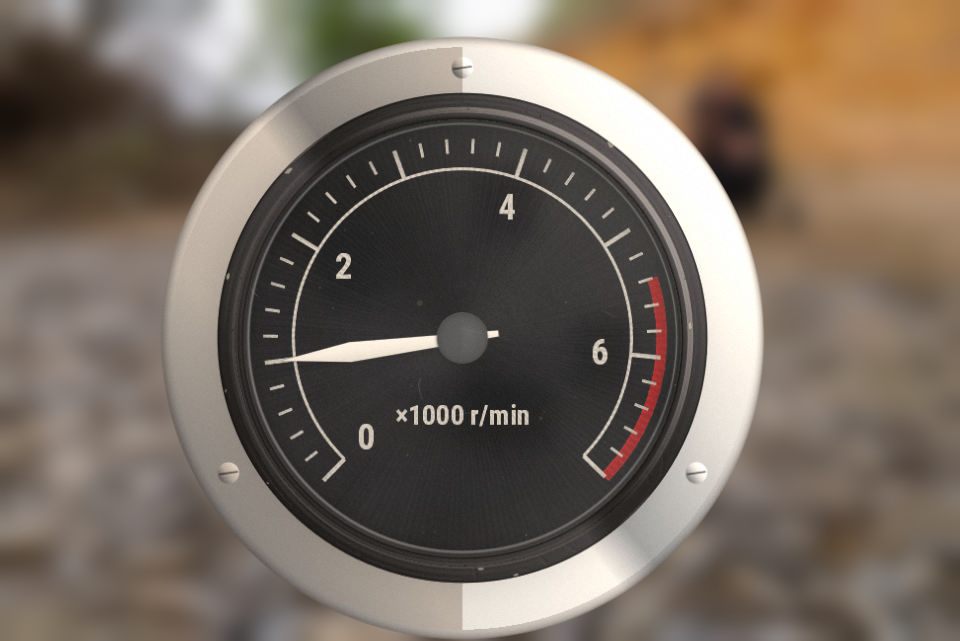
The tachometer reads {"value": 1000, "unit": "rpm"}
